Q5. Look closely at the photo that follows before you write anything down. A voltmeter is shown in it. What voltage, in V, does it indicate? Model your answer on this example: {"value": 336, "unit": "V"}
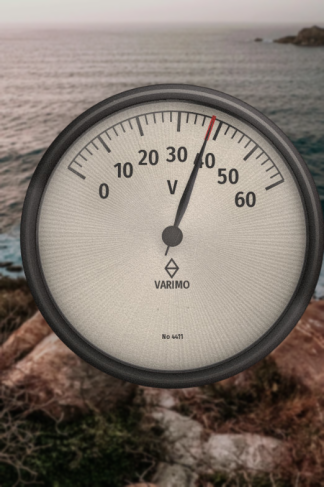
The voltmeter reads {"value": 38, "unit": "V"}
